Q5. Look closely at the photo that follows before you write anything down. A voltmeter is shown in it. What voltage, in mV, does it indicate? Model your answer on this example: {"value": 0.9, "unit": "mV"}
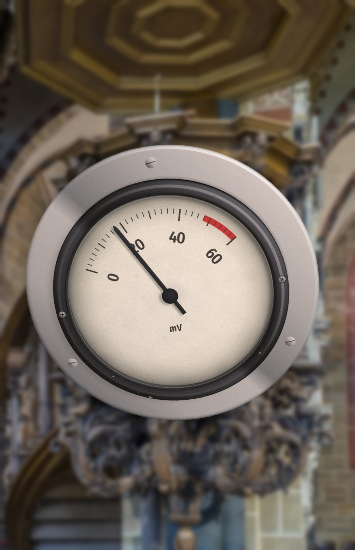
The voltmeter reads {"value": 18, "unit": "mV"}
